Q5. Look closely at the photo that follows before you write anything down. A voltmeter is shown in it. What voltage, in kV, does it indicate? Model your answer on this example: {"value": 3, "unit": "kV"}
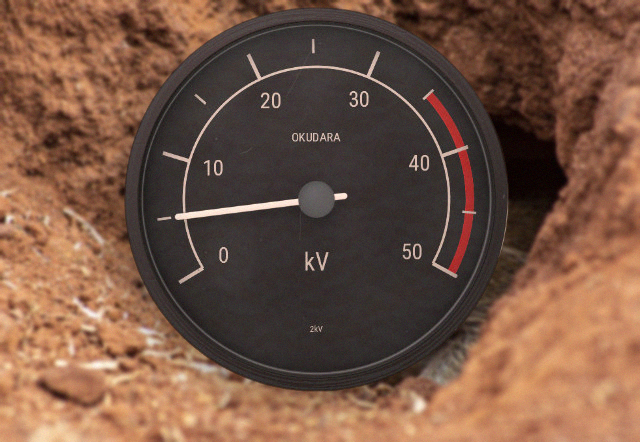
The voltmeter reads {"value": 5, "unit": "kV"}
